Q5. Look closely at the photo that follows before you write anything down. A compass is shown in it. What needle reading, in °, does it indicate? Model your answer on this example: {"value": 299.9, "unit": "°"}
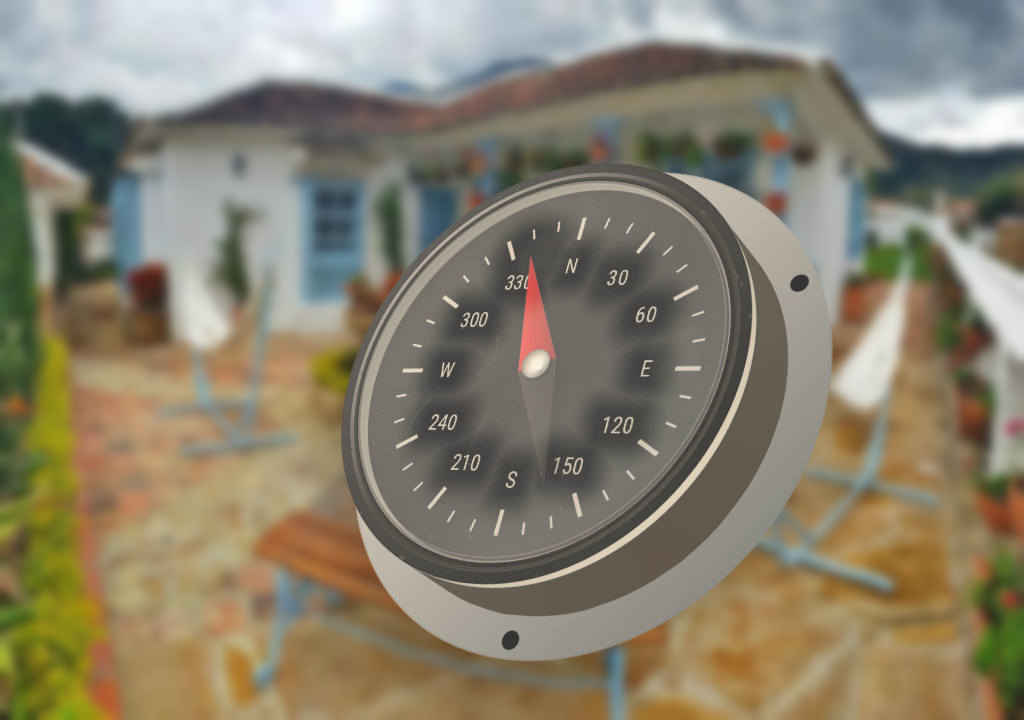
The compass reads {"value": 340, "unit": "°"}
